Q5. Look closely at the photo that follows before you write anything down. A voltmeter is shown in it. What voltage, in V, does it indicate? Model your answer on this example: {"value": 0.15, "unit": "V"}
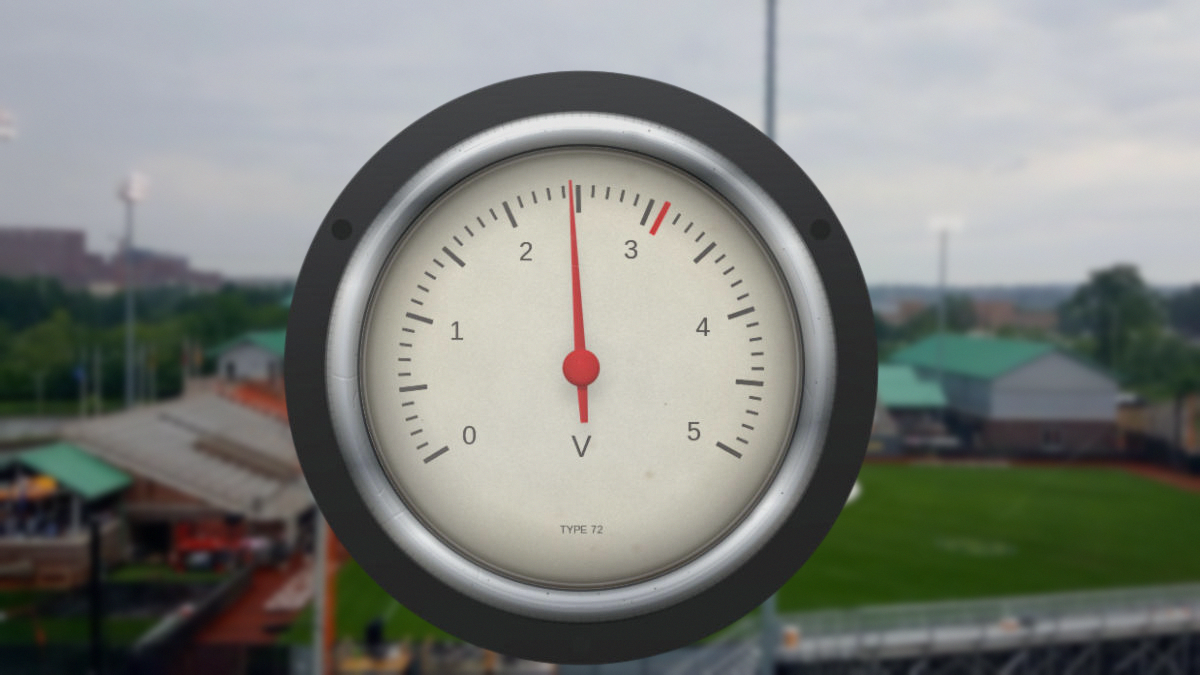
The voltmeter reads {"value": 2.45, "unit": "V"}
